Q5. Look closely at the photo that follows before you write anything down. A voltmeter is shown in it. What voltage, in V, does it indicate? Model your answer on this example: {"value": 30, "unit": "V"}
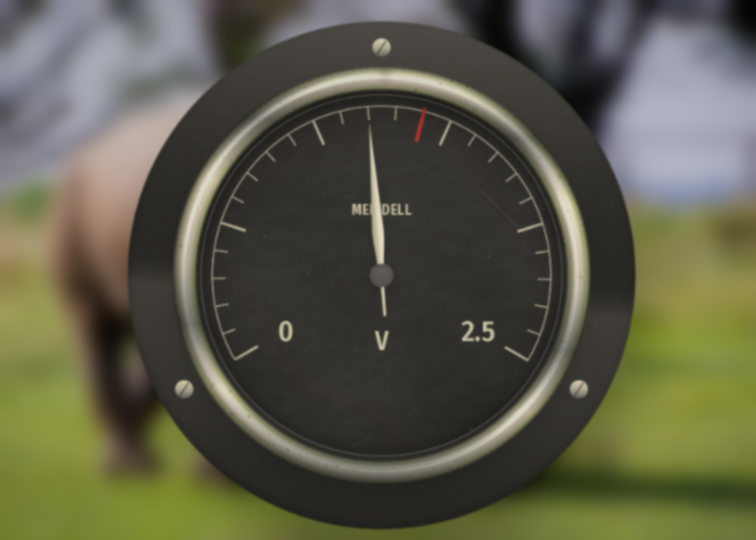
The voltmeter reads {"value": 1.2, "unit": "V"}
